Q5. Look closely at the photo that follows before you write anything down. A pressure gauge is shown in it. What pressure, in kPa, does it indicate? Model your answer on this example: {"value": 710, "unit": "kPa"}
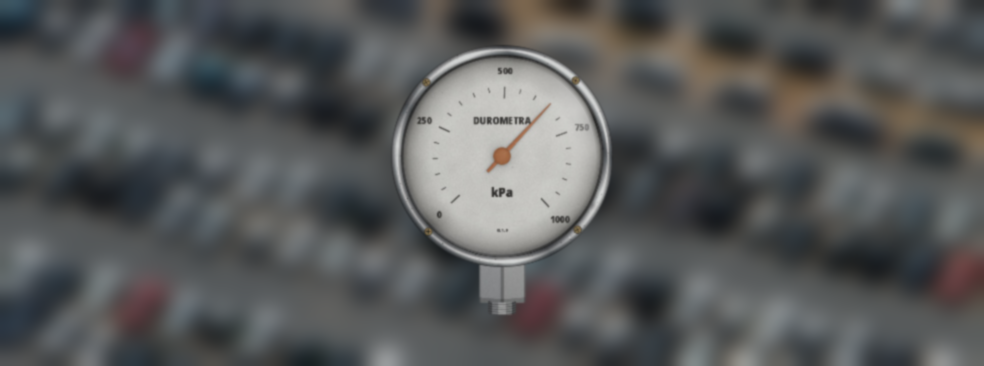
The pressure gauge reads {"value": 650, "unit": "kPa"}
